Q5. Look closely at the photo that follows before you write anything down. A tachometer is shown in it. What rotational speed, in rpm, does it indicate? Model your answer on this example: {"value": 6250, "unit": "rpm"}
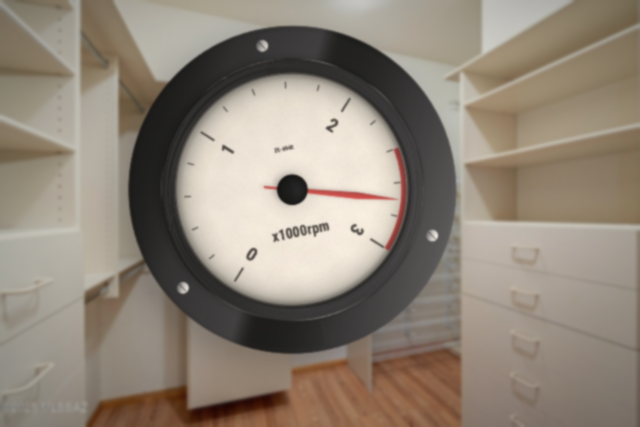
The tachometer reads {"value": 2700, "unit": "rpm"}
